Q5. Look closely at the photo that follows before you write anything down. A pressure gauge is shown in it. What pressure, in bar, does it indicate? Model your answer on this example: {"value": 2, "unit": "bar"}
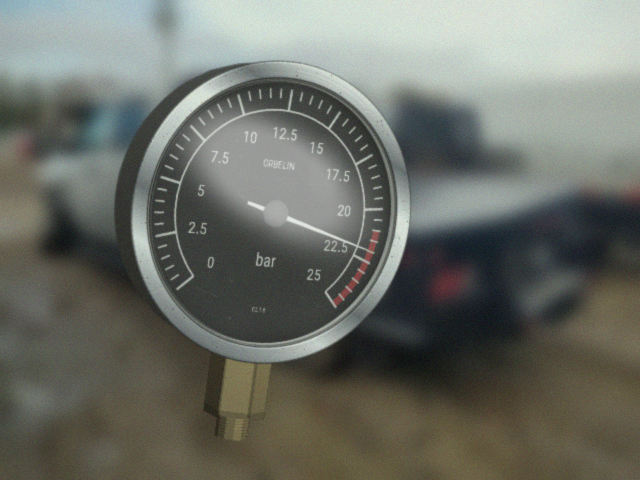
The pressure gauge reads {"value": 22, "unit": "bar"}
